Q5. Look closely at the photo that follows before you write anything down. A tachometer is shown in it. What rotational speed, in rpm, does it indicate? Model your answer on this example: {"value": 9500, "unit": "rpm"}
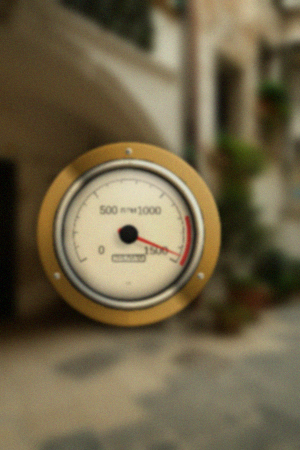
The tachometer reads {"value": 1450, "unit": "rpm"}
